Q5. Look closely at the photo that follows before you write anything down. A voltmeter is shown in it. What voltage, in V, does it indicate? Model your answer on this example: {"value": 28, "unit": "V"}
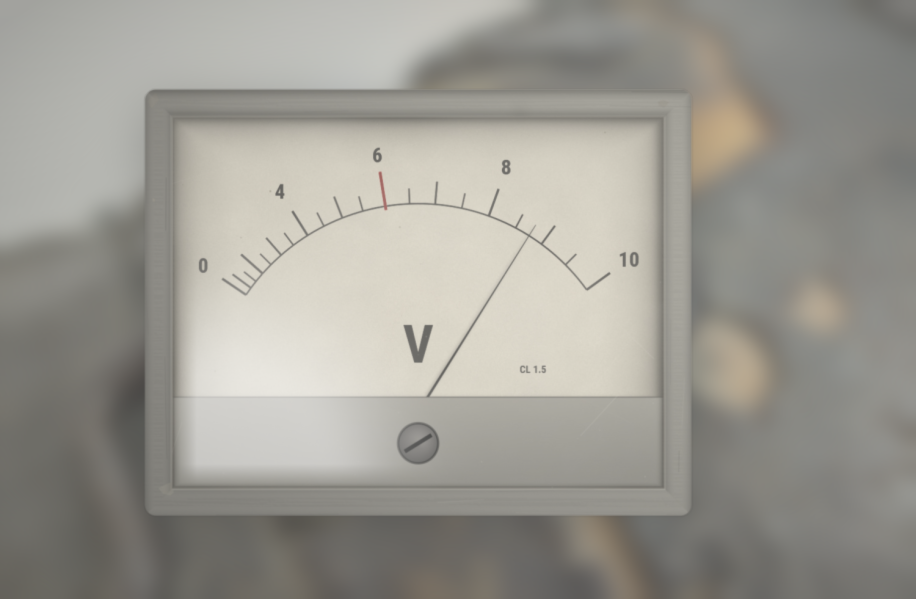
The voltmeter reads {"value": 8.75, "unit": "V"}
